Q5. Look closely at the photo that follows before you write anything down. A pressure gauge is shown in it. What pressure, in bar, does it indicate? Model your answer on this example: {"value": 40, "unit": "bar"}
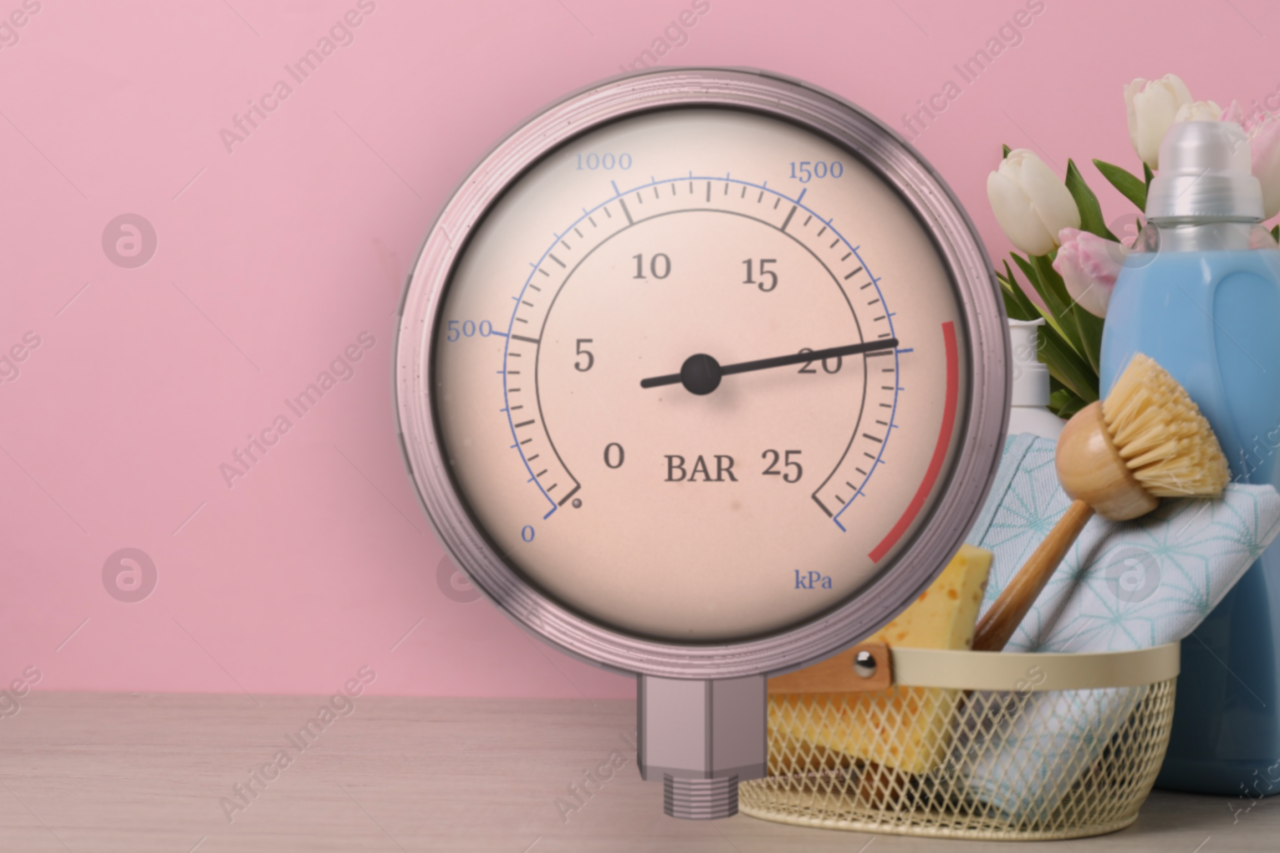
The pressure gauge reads {"value": 19.75, "unit": "bar"}
